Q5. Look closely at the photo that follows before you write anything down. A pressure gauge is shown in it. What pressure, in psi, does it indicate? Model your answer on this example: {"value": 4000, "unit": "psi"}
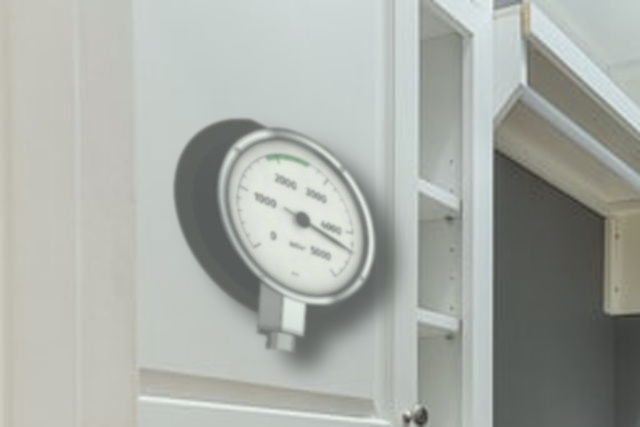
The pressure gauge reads {"value": 4400, "unit": "psi"}
